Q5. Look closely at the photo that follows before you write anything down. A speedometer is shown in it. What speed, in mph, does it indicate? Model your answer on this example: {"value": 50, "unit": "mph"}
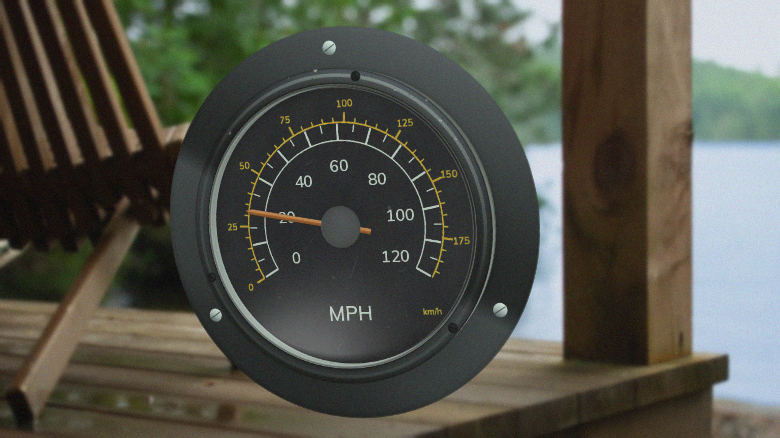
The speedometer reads {"value": 20, "unit": "mph"}
